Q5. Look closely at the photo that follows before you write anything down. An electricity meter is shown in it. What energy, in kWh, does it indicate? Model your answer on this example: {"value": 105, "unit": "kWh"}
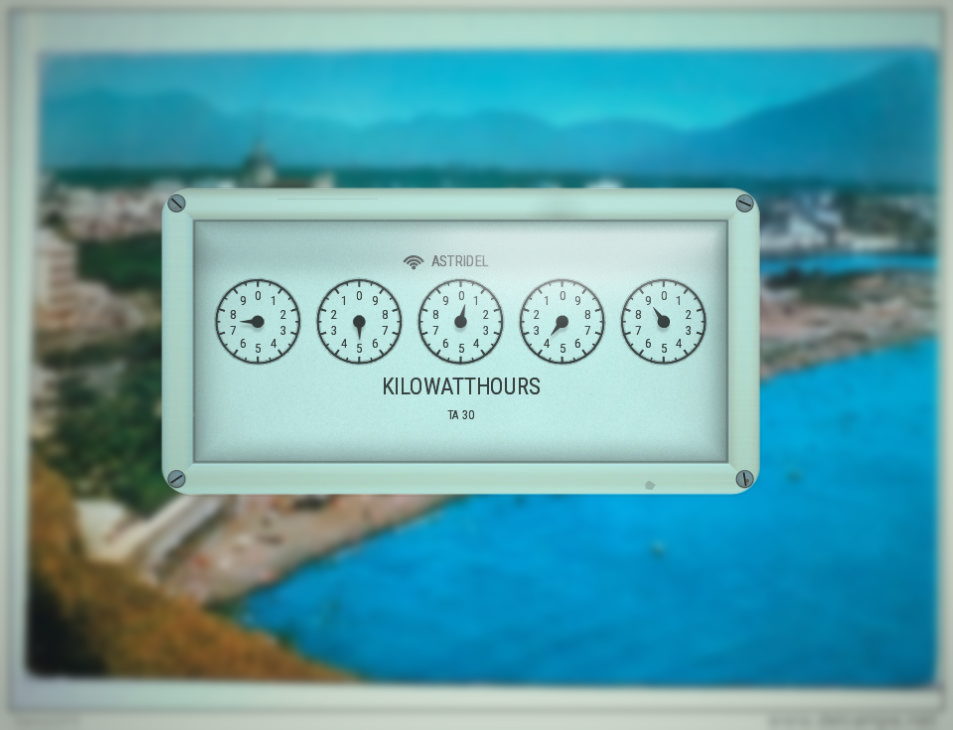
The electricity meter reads {"value": 75039, "unit": "kWh"}
